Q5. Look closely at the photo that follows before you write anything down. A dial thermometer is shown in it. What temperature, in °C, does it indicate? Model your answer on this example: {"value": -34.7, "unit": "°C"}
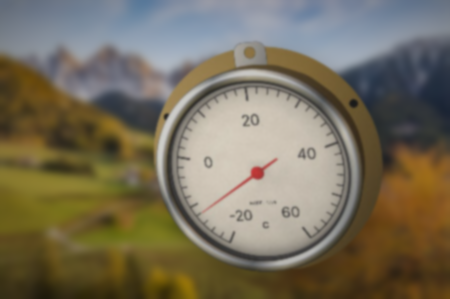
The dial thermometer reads {"value": -12, "unit": "°C"}
